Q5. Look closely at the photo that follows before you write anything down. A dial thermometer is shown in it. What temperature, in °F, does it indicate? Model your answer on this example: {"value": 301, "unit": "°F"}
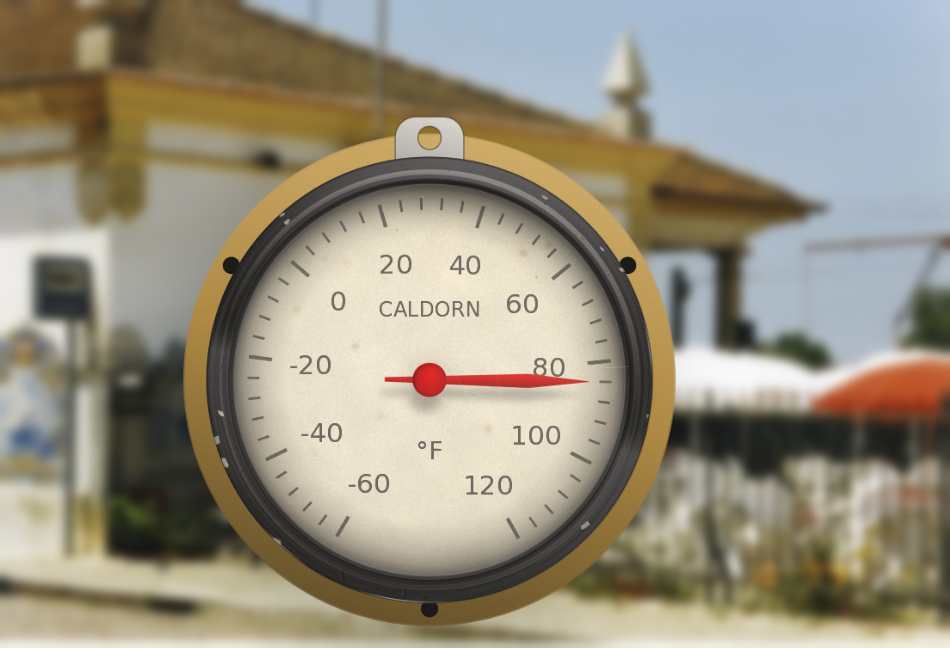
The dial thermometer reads {"value": 84, "unit": "°F"}
